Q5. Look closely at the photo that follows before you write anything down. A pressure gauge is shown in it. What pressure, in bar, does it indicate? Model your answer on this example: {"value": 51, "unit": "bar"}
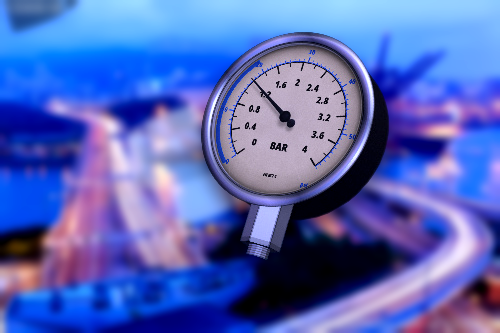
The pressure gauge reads {"value": 1.2, "unit": "bar"}
